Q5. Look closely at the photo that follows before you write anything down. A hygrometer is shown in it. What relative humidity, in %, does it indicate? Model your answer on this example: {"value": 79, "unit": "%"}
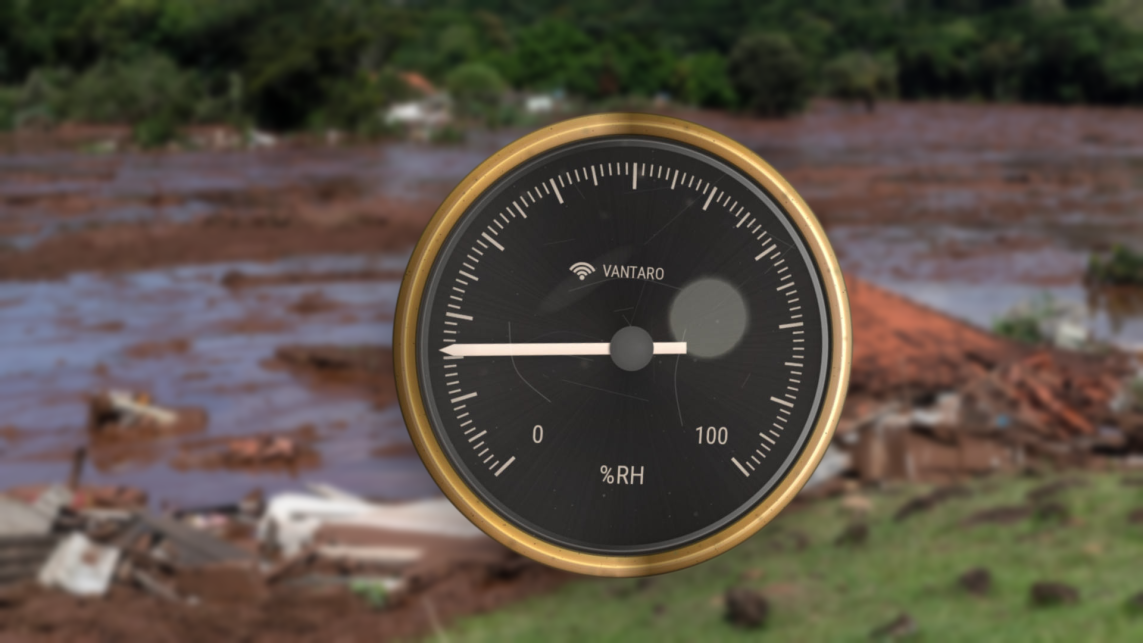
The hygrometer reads {"value": 16, "unit": "%"}
